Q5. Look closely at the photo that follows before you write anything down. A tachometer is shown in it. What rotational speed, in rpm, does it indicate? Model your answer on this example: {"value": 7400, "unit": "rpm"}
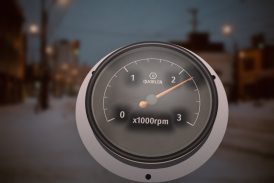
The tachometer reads {"value": 2200, "unit": "rpm"}
